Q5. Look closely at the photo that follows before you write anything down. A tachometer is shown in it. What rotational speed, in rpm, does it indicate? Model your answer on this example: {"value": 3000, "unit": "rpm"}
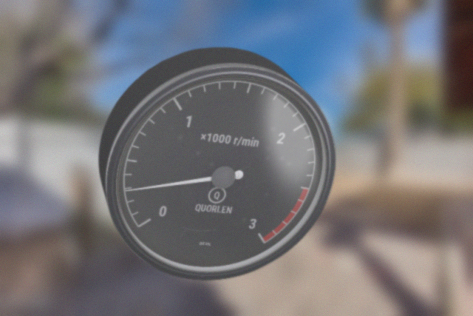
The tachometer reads {"value": 300, "unit": "rpm"}
